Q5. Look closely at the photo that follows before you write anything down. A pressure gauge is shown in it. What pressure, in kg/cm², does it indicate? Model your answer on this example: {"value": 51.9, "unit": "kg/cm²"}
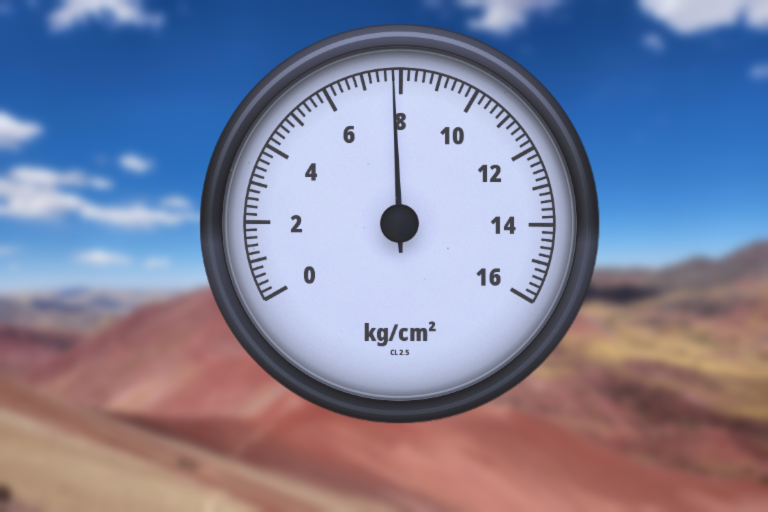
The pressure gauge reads {"value": 7.8, "unit": "kg/cm²"}
